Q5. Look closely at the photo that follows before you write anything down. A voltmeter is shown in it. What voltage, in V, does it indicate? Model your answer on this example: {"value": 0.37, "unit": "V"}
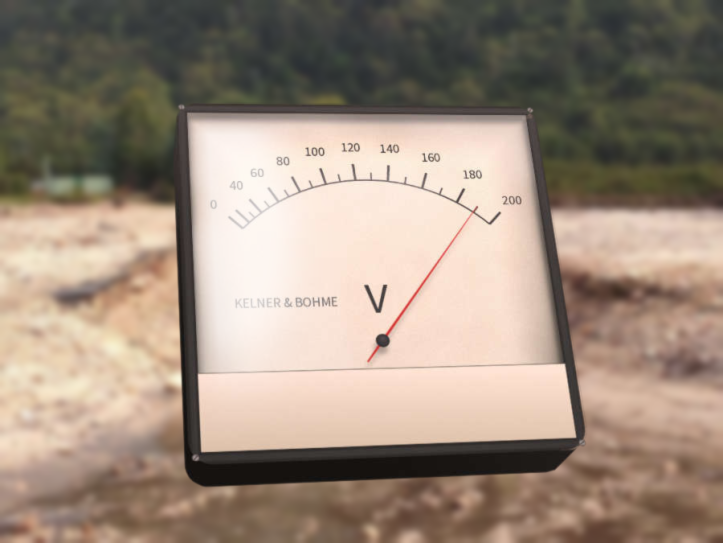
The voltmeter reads {"value": 190, "unit": "V"}
